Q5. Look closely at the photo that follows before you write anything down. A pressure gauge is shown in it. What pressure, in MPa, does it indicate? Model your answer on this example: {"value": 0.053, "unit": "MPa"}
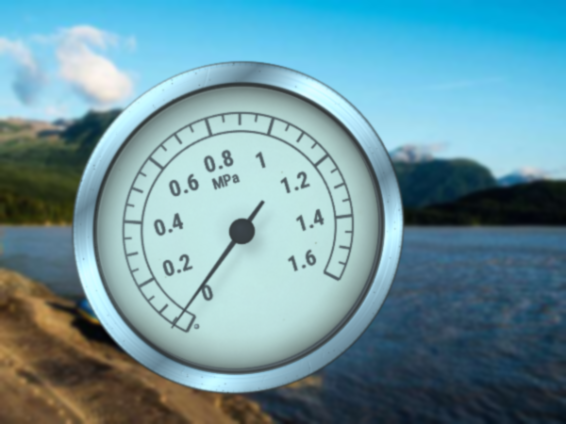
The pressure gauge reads {"value": 0.05, "unit": "MPa"}
